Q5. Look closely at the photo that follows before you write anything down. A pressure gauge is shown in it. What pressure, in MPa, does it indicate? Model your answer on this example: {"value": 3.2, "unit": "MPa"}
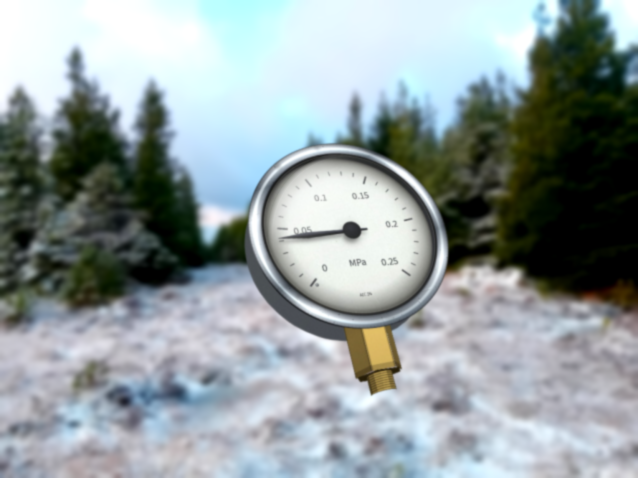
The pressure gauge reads {"value": 0.04, "unit": "MPa"}
